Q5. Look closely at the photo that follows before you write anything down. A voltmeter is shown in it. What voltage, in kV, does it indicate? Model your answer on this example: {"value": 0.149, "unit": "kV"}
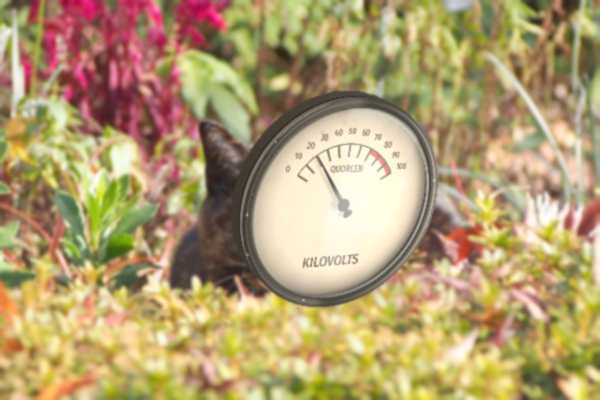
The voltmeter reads {"value": 20, "unit": "kV"}
